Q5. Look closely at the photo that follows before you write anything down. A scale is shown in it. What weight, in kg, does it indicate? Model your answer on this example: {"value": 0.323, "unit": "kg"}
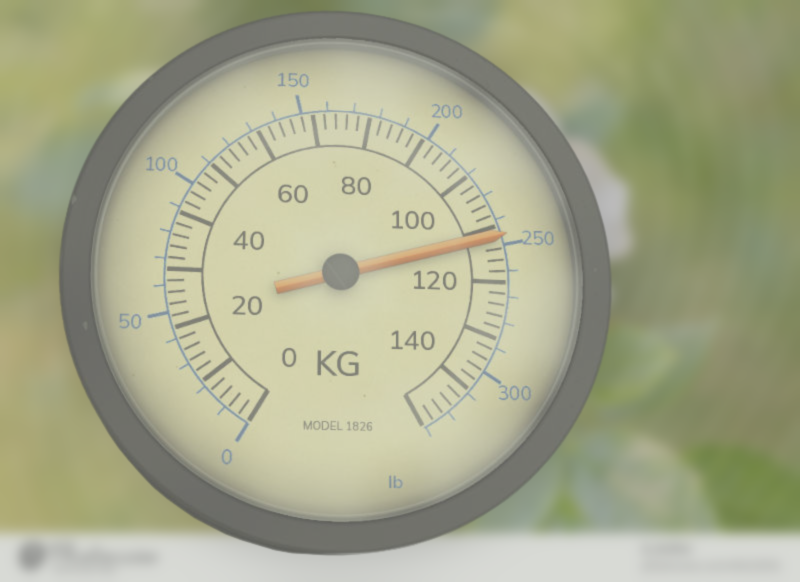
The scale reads {"value": 112, "unit": "kg"}
